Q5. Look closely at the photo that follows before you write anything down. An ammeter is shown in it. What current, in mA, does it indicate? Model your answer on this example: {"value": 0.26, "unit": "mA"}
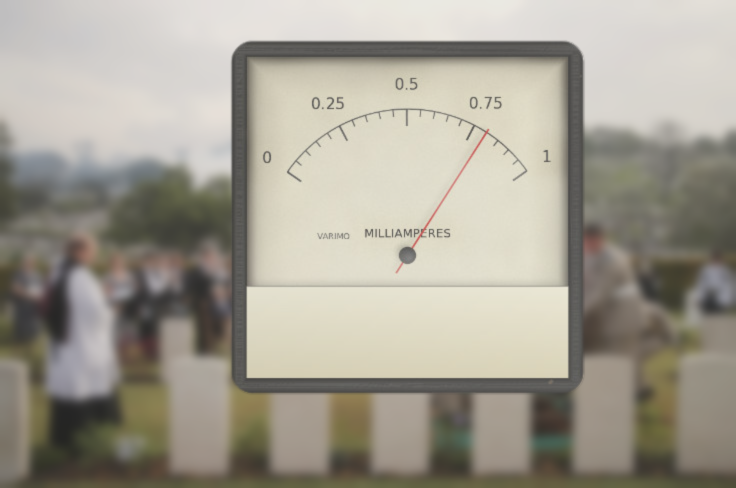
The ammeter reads {"value": 0.8, "unit": "mA"}
